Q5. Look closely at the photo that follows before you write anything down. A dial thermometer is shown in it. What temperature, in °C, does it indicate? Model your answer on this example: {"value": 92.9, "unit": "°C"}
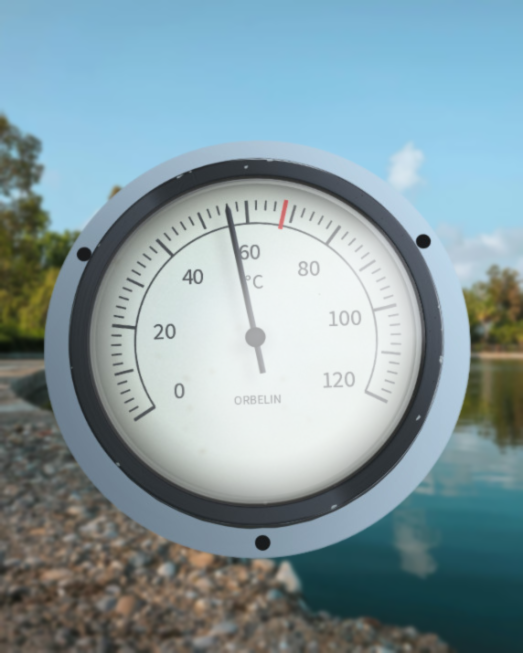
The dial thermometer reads {"value": 56, "unit": "°C"}
